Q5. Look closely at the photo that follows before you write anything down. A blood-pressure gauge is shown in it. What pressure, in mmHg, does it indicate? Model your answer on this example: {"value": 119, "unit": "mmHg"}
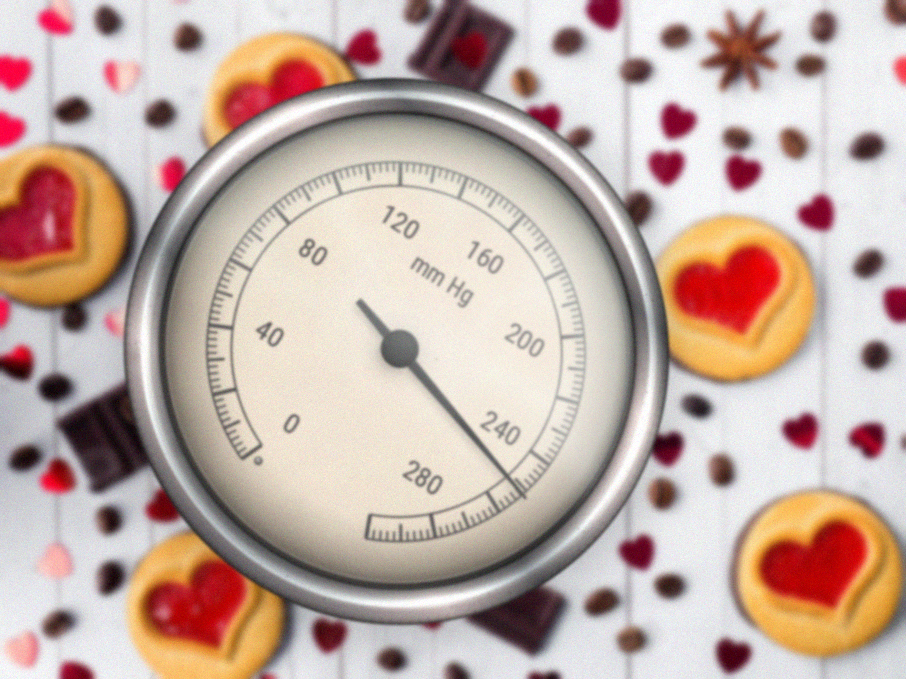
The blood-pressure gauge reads {"value": 252, "unit": "mmHg"}
